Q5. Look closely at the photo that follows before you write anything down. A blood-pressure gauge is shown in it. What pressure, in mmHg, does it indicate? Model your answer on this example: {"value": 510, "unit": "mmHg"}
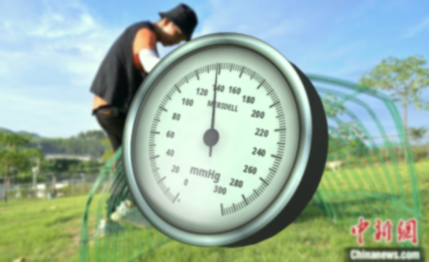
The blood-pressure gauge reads {"value": 140, "unit": "mmHg"}
